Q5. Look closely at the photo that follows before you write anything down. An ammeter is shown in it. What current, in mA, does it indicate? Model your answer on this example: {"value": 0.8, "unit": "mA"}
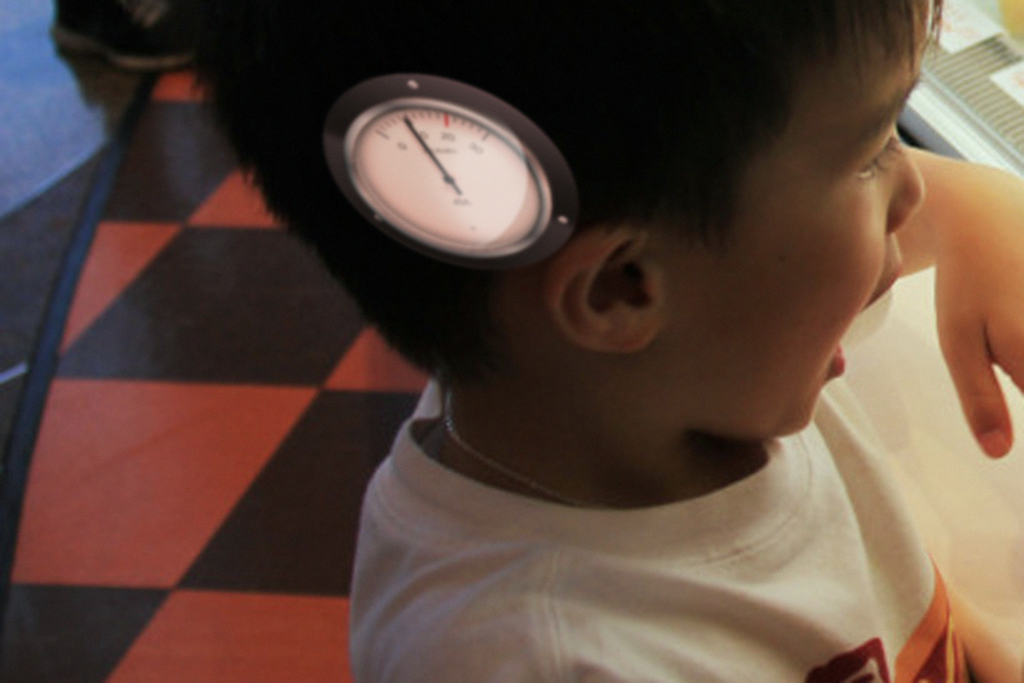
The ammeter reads {"value": 10, "unit": "mA"}
